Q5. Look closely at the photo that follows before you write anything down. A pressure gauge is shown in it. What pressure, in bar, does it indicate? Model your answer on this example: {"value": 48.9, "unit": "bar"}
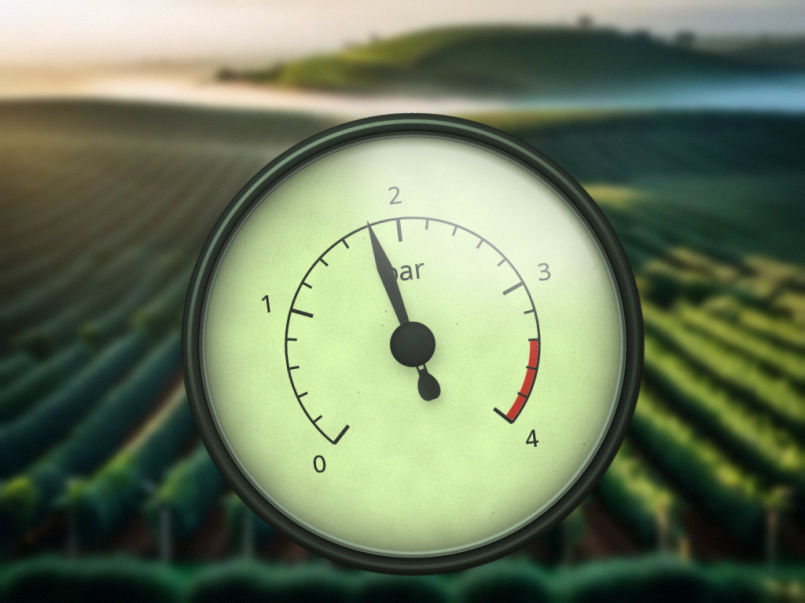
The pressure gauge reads {"value": 1.8, "unit": "bar"}
